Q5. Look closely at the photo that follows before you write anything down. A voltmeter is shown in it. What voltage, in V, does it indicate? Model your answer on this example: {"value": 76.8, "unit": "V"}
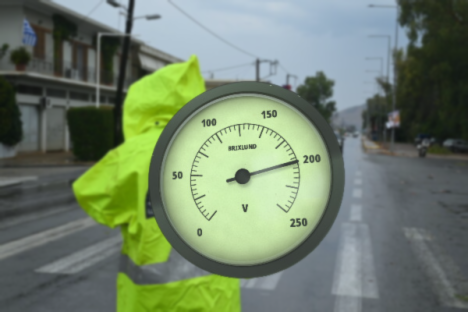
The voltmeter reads {"value": 200, "unit": "V"}
